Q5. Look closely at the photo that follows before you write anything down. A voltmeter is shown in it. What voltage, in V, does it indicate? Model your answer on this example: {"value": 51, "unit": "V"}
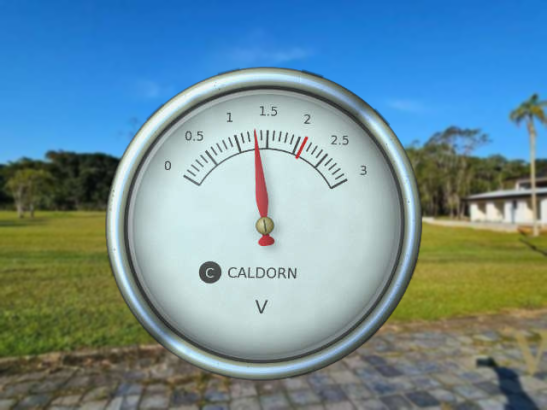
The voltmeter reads {"value": 1.3, "unit": "V"}
